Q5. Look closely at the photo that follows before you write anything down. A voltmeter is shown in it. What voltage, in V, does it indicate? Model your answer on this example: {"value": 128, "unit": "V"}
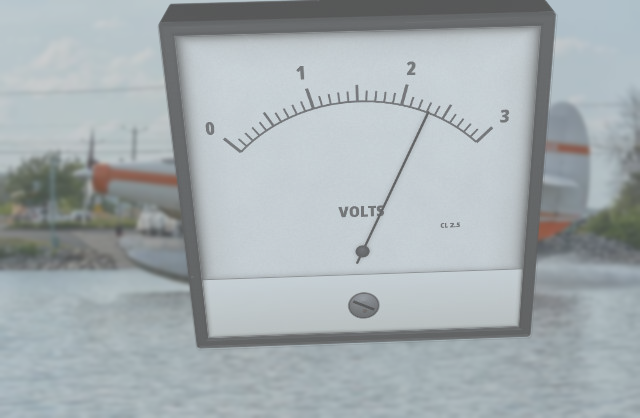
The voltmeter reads {"value": 2.3, "unit": "V"}
